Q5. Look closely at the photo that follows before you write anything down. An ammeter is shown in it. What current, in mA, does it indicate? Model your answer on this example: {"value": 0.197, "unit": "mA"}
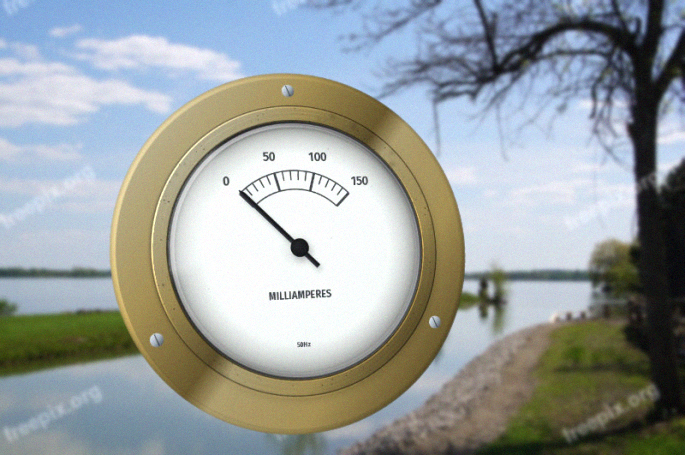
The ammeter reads {"value": 0, "unit": "mA"}
